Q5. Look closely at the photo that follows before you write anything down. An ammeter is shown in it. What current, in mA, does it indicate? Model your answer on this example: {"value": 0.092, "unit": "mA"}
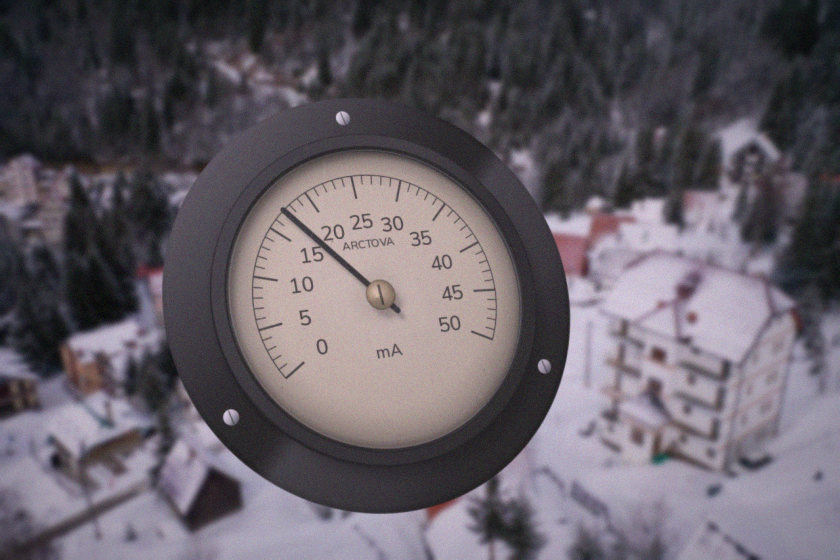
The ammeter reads {"value": 17, "unit": "mA"}
